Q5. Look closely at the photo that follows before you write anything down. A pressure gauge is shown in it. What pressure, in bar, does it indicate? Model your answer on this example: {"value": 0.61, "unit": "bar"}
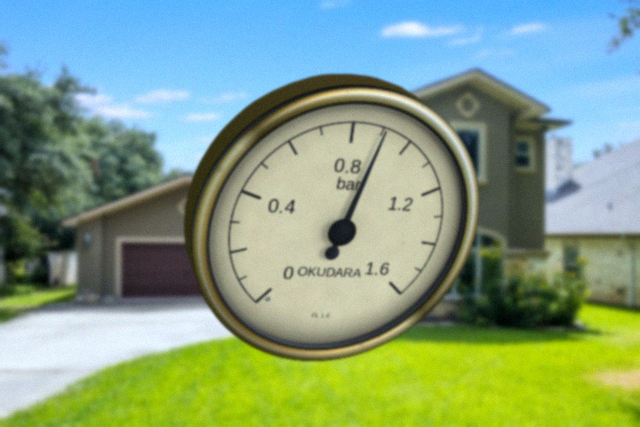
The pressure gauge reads {"value": 0.9, "unit": "bar"}
